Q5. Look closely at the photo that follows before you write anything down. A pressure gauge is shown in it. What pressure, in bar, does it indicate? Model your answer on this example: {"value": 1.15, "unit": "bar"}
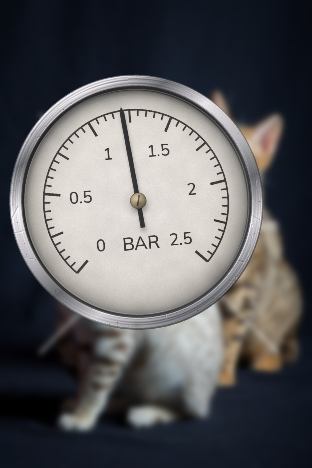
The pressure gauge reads {"value": 1.2, "unit": "bar"}
